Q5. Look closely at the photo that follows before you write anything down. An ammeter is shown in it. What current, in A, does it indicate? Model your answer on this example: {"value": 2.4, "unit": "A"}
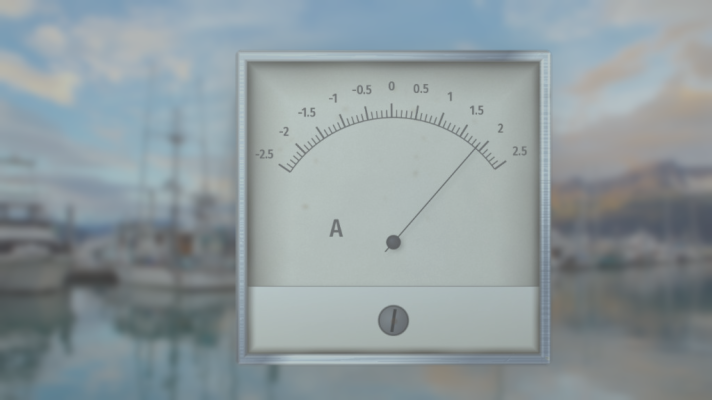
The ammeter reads {"value": 1.9, "unit": "A"}
